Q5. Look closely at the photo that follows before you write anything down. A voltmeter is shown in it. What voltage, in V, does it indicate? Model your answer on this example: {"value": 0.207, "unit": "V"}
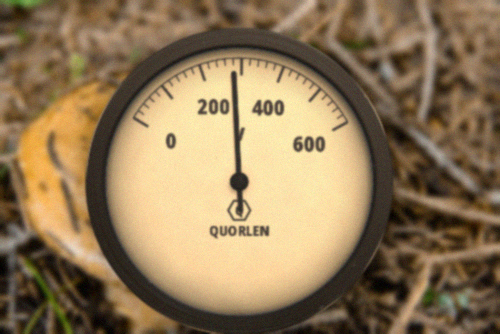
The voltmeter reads {"value": 280, "unit": "V"}
